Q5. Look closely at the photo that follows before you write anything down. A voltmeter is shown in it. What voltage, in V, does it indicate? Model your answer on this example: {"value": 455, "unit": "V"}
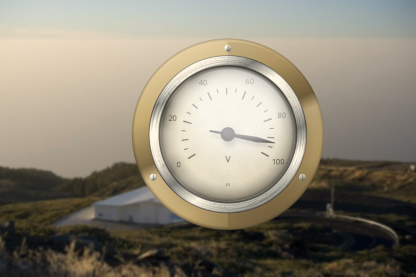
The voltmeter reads {"value": 92.5, "unit": "V"}
